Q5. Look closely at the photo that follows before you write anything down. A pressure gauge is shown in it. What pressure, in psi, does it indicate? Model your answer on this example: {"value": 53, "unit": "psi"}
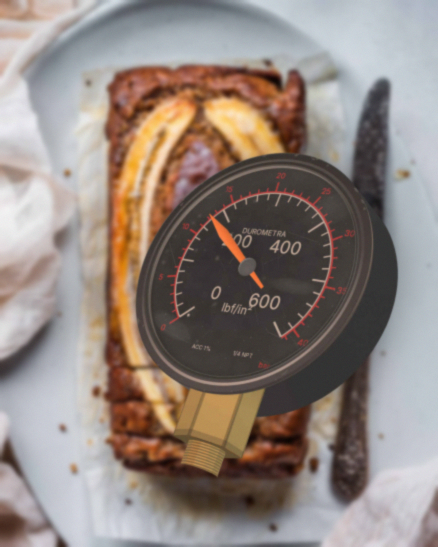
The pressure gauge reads {"value": 180, "unit": "psi"}
